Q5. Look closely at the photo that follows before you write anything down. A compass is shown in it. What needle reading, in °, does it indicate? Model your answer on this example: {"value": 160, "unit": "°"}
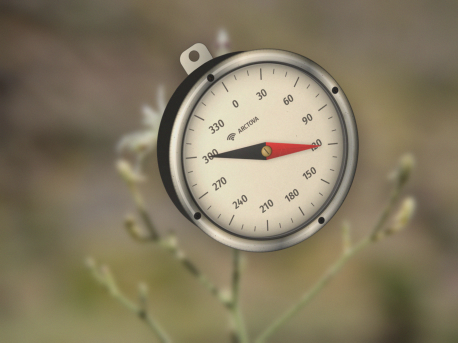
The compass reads {"value": 120, "unit": "°"}
